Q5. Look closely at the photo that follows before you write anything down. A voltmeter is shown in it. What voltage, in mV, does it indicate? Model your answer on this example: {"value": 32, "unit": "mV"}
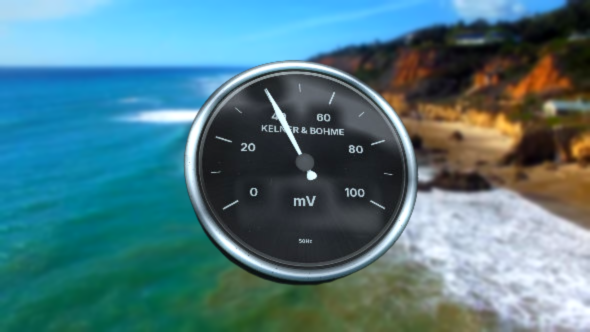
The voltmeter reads {"value": 40, "unit": "mV"}
